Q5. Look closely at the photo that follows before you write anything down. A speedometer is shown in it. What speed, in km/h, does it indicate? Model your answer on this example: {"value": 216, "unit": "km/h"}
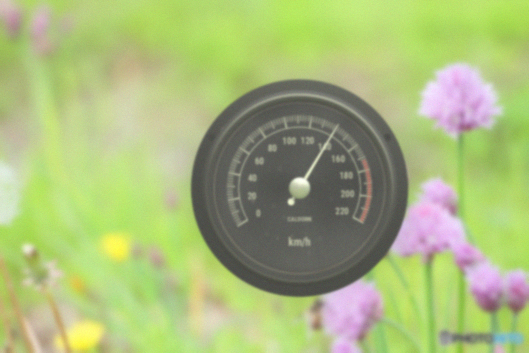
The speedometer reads {"value": 140, "unit": "km/h"}
